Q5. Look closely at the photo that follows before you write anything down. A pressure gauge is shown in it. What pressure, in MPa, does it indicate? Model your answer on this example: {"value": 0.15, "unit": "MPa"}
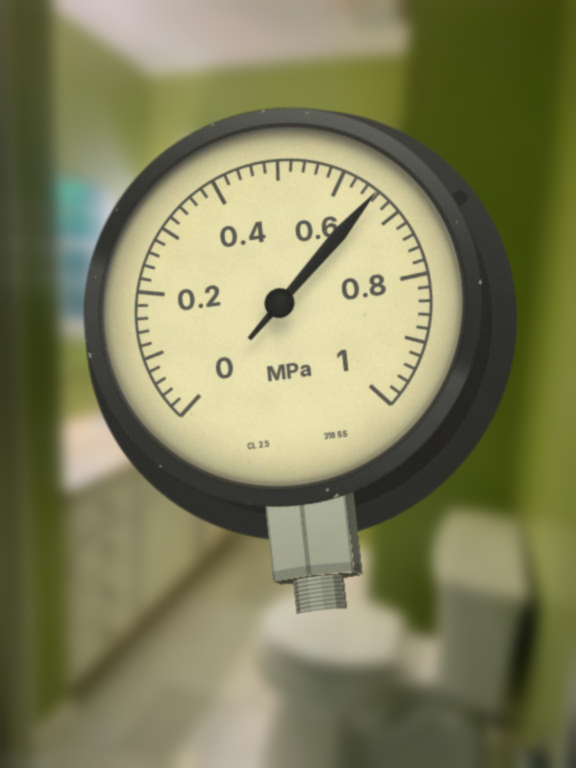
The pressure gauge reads {"value": 0.66, "unit": "MPa"}
